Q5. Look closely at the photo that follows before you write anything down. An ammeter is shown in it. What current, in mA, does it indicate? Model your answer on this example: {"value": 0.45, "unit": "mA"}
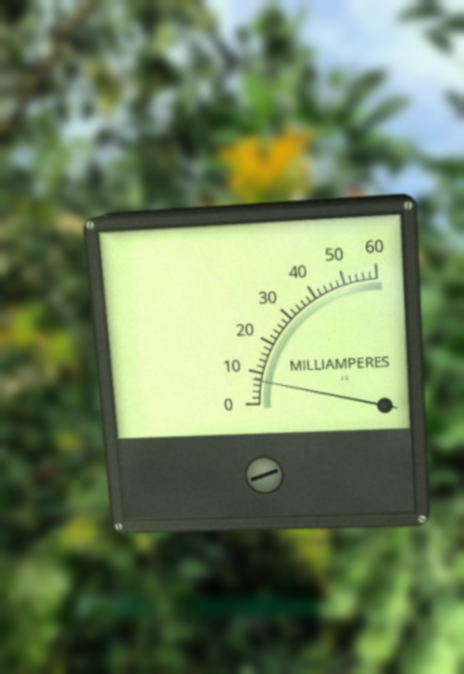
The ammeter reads {"value": 8, "unit": "mA"}
